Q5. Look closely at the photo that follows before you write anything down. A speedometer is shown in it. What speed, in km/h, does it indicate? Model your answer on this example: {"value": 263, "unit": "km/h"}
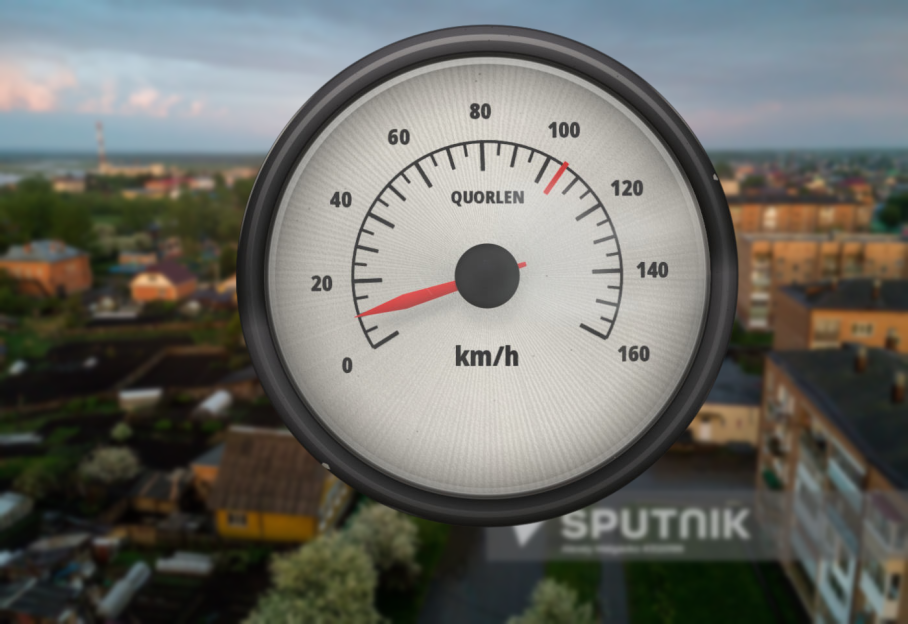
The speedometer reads {"value": 10, "unit": "km/h"}
